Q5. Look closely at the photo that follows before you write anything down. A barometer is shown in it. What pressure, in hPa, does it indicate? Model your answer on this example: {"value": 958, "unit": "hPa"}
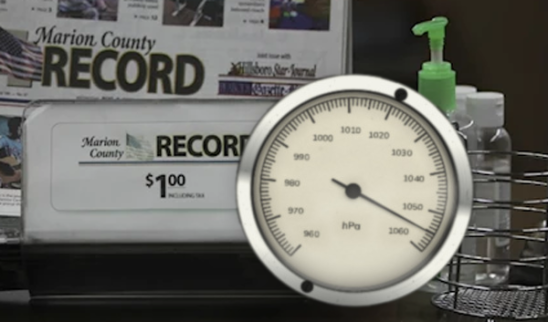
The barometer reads {"value": 1055, "unit": "hPa"}
